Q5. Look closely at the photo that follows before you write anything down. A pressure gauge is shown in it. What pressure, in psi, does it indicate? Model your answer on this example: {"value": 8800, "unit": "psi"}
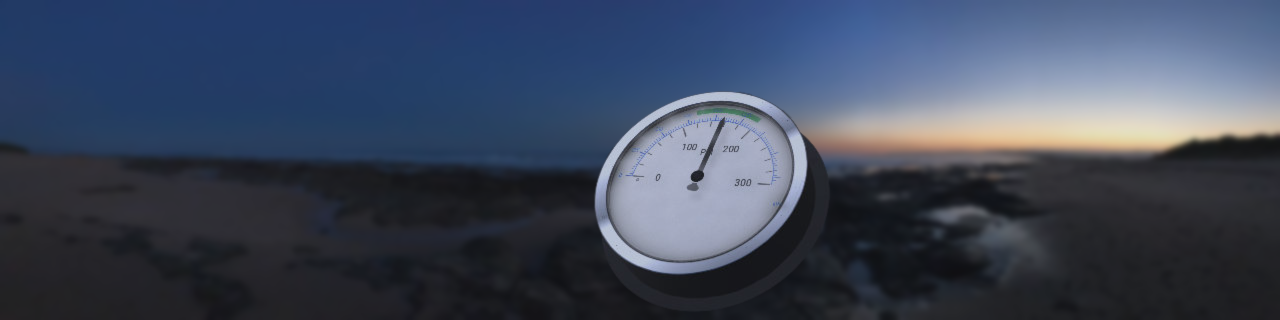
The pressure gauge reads {"value": 160, "unit": "psi"}
